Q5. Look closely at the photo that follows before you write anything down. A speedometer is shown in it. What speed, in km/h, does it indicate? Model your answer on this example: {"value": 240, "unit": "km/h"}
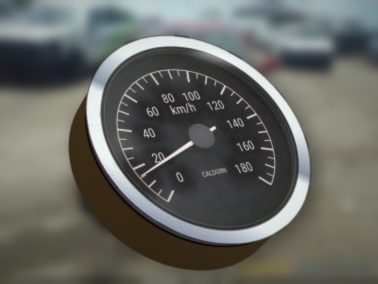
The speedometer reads {"value": 15, "unit": "km/h"}
